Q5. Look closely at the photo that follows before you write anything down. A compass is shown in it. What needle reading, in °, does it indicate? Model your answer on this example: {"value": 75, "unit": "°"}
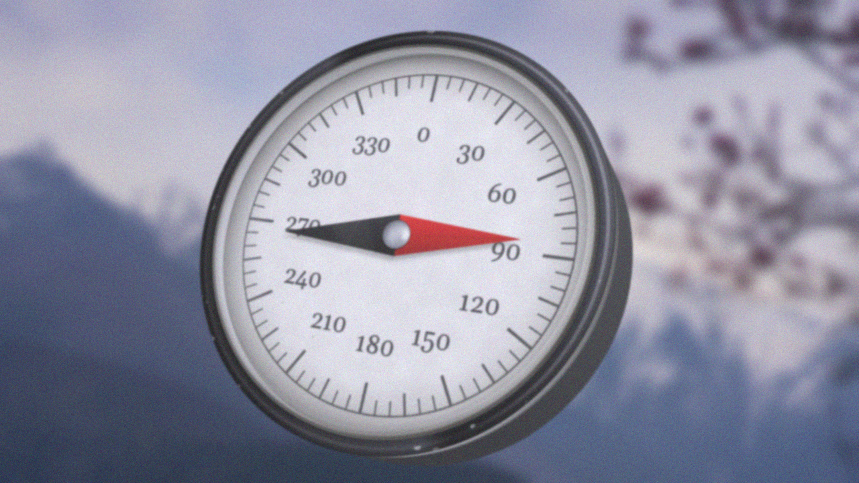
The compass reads {"value": 85, "unit": "°"}
